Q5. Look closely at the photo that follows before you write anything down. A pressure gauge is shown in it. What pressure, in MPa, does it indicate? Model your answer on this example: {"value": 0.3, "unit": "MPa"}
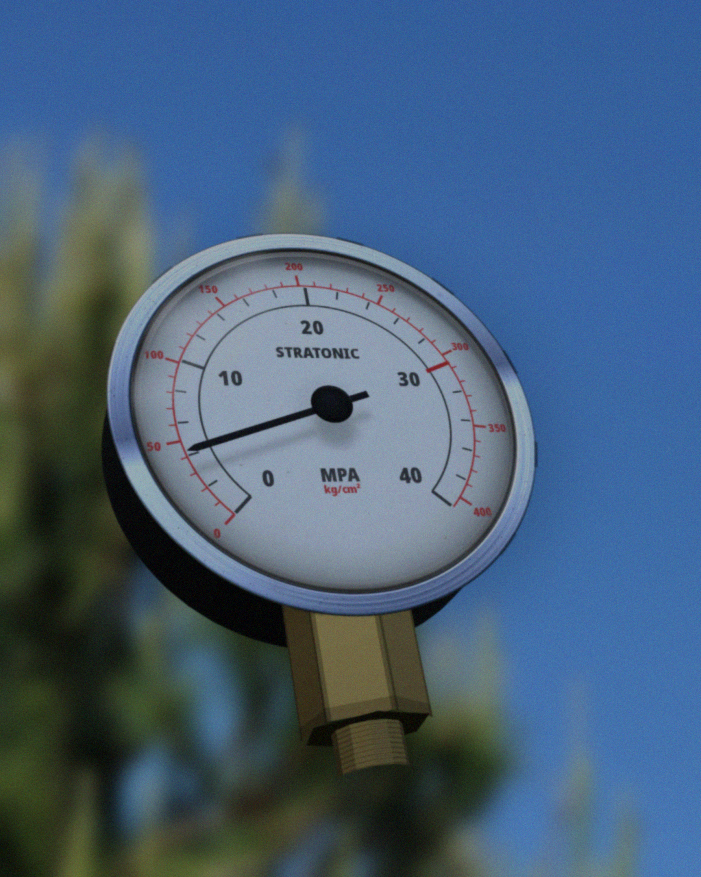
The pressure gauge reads {"value": 4, "unit": "MPa"}
